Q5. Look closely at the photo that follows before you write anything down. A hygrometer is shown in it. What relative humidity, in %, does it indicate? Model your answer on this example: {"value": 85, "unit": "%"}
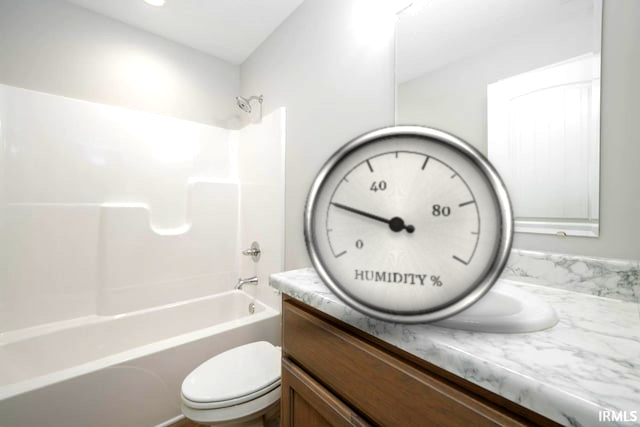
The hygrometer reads {"value": 20, "unit": "%"}
